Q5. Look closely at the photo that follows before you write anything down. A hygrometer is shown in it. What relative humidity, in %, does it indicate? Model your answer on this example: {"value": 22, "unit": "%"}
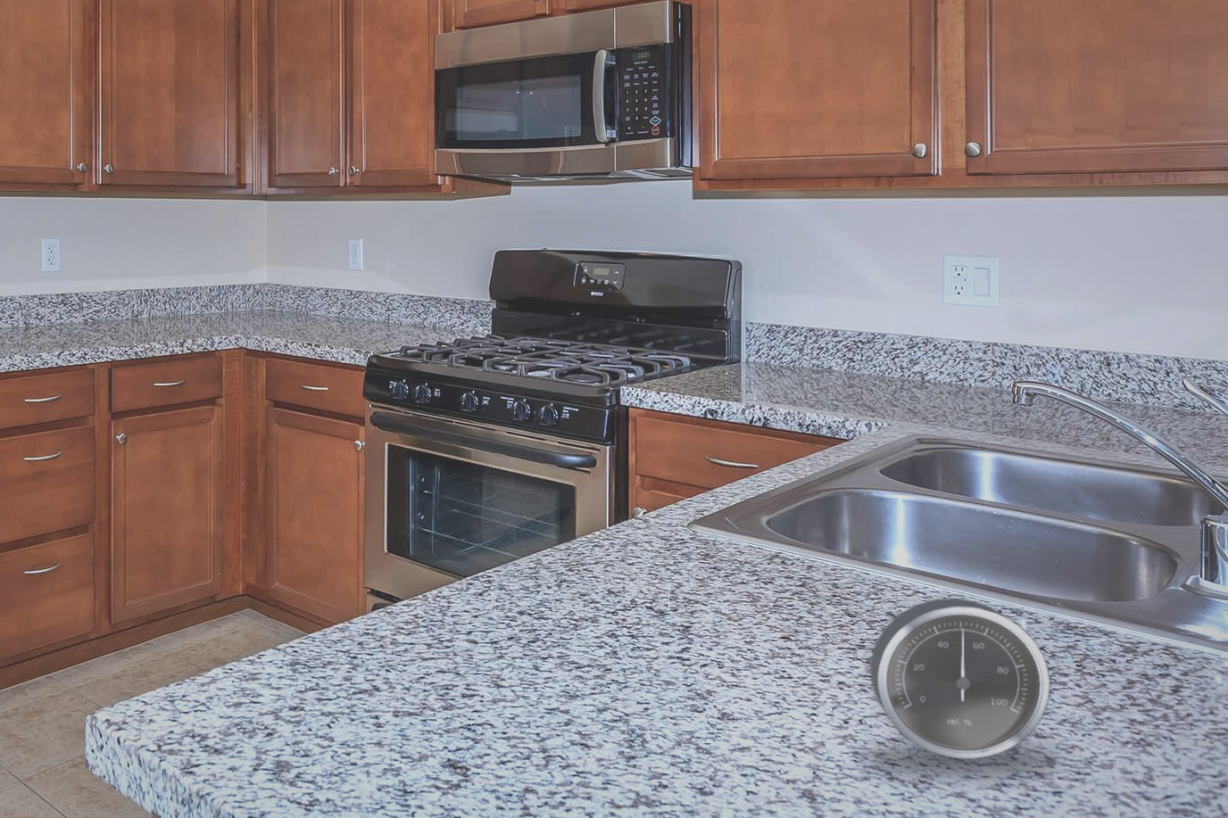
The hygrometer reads {"value": 50, "unit": "%"}
